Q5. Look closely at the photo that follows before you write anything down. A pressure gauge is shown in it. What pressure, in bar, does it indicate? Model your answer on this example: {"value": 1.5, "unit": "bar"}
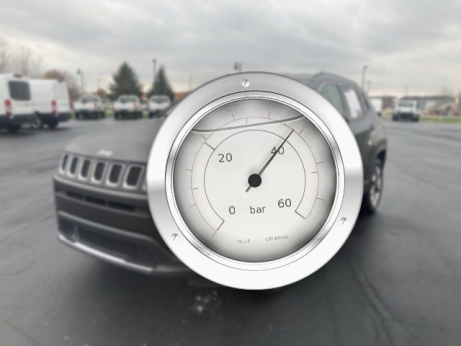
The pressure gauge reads {"value": 40, "unit": "bar"}
